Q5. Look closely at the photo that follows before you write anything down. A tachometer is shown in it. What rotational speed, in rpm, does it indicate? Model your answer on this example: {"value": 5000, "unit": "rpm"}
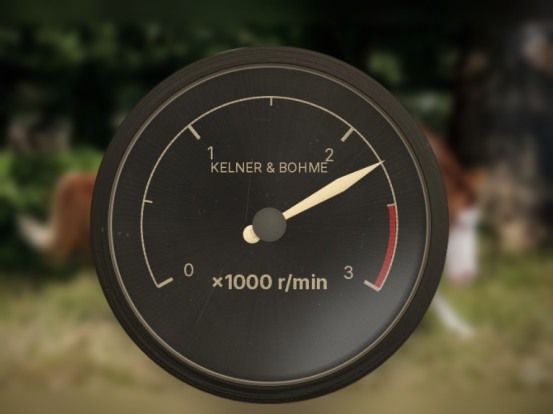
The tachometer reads {"value": 2250, "unit": "rpm"}
